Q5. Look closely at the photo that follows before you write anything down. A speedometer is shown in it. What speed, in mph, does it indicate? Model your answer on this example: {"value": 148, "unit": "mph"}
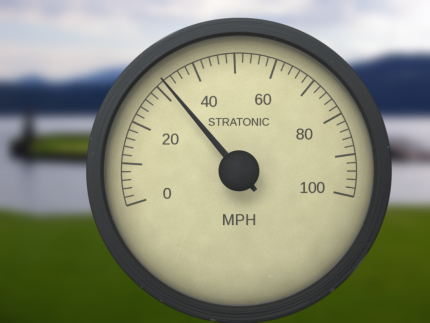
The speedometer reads {"value": 32, "unit": "mph"}
